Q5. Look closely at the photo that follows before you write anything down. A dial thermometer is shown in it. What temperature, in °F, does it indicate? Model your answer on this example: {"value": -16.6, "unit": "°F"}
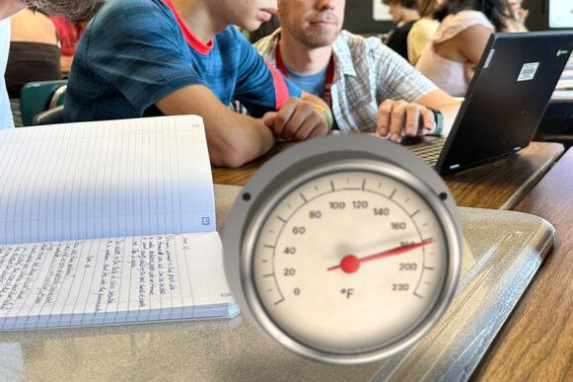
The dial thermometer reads {"value": 180, "unit": "°F"}
